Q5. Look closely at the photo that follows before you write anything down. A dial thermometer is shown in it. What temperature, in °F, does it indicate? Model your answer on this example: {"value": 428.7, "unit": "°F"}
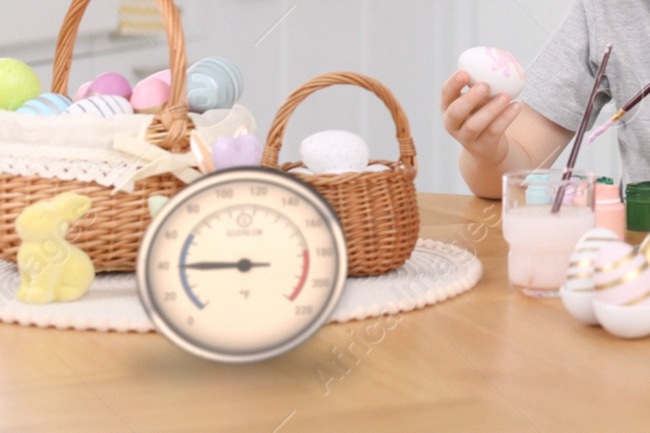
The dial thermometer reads {"value": 40, "unit": "°F"}
